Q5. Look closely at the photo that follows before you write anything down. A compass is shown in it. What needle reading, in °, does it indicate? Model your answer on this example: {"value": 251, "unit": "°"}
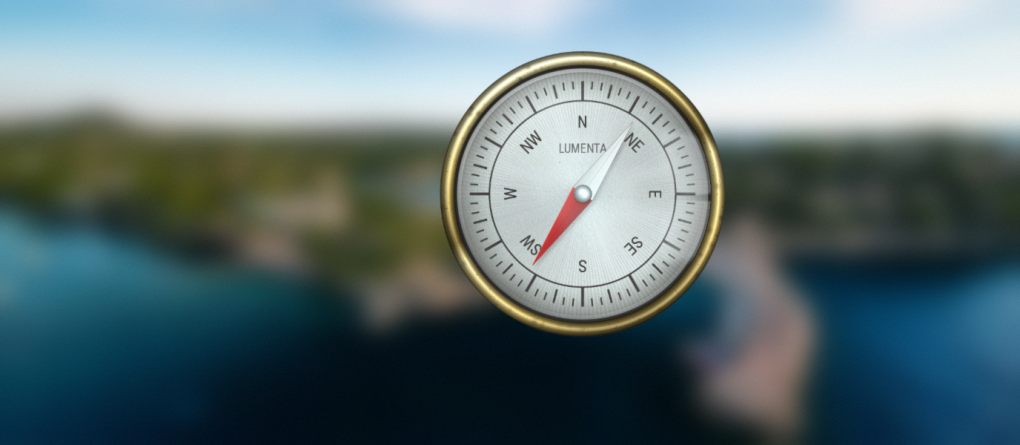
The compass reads {"value": 215, "unit": "°"}
